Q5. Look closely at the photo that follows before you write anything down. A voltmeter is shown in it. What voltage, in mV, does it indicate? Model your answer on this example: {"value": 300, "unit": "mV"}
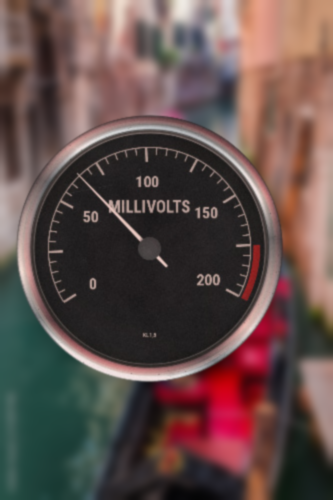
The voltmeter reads {"value": 65, "unit": "mV"}
